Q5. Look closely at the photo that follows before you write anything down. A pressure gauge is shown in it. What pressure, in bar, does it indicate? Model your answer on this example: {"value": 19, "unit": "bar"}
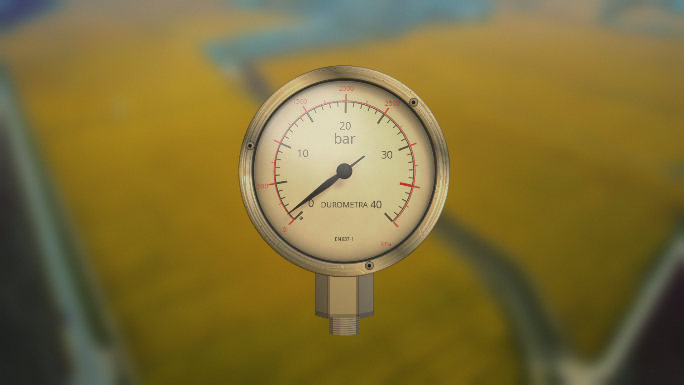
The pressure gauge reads {"value": 1, "unit": "bar"}
